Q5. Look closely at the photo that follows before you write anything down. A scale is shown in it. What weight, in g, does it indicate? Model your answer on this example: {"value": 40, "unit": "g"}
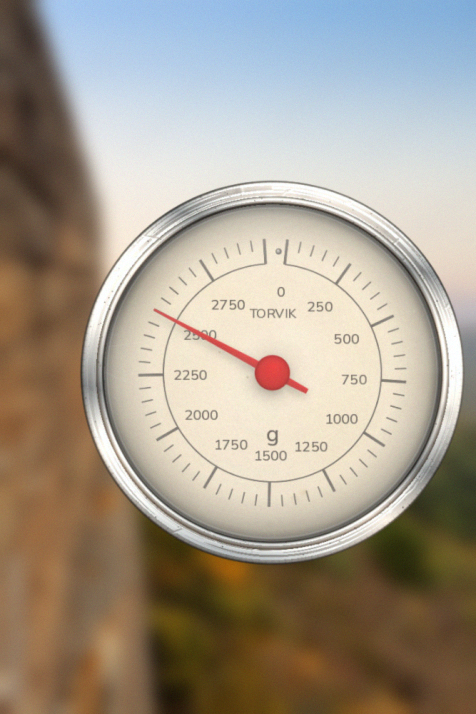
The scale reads {"value": 2500, "unit": "g"}
